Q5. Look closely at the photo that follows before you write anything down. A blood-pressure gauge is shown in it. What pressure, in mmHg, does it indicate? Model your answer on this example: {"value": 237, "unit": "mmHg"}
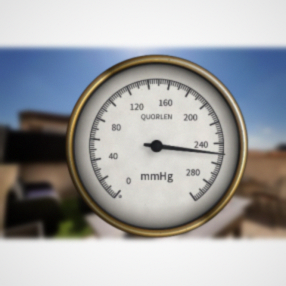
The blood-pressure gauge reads {"value": 250, "unit": "mmHg"}
